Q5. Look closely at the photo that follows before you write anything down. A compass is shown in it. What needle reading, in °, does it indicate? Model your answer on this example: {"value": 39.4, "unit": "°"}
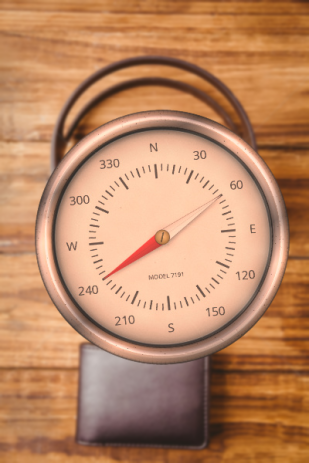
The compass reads {"value": 240, "unit": "°"}
